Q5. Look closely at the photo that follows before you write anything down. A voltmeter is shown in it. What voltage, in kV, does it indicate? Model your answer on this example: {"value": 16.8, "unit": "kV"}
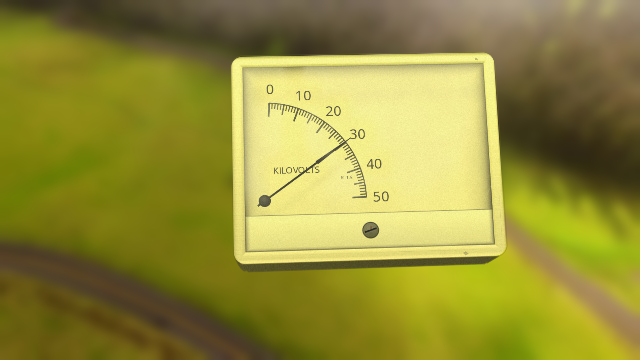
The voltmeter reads {"value": 30, "unit": "kV"}
